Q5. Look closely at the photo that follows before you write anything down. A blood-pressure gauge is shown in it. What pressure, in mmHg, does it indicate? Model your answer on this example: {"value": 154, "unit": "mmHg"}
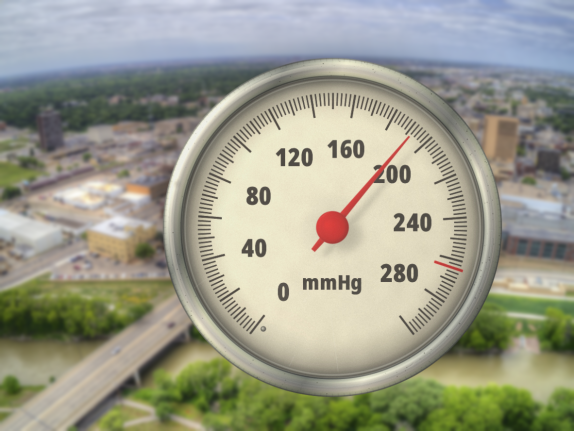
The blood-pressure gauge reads {"value": 192, "unit": "mmHg"}
